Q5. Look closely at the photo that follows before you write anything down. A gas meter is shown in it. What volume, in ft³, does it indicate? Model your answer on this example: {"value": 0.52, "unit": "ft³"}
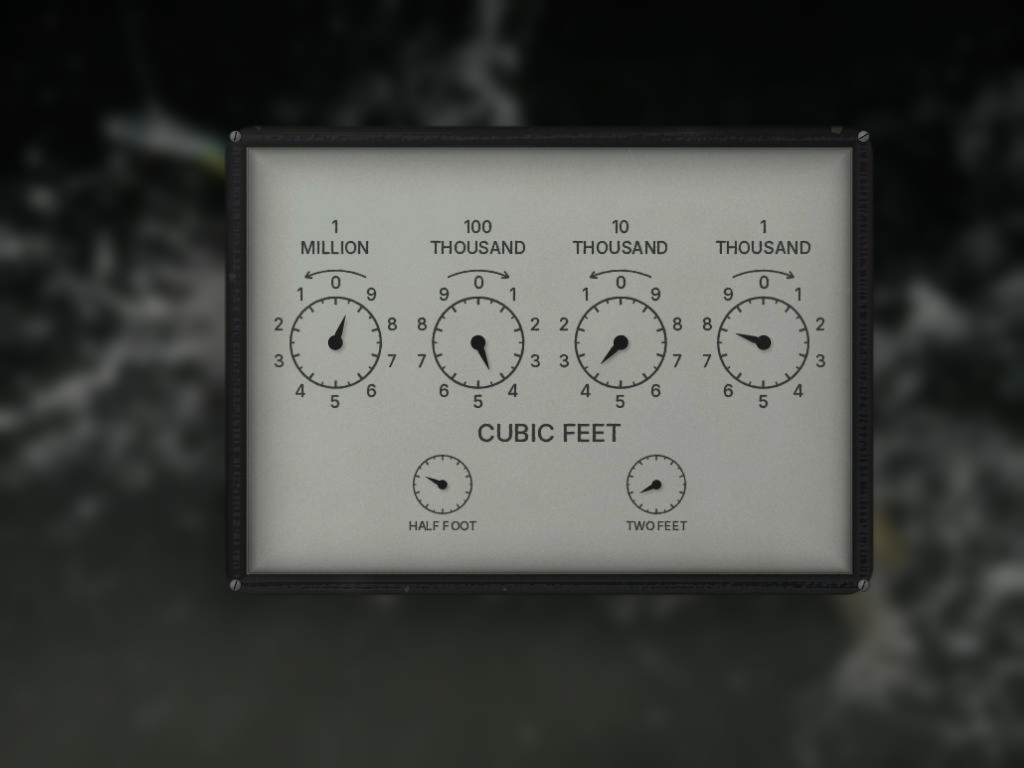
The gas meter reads {"value": 943800, "unit": "ft³"}
